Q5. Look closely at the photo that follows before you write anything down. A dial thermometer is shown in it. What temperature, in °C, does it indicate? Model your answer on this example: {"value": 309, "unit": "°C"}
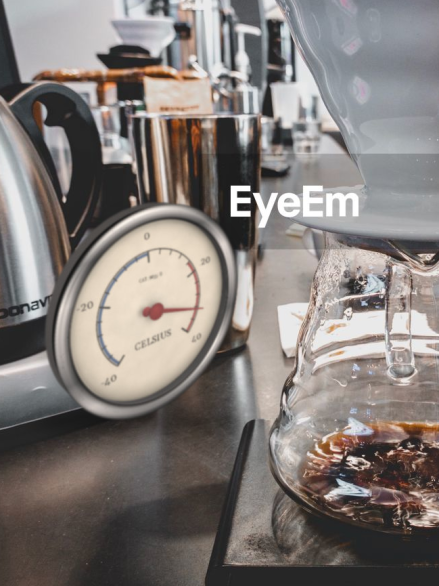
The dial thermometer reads {"value": 32, "unit": "°C"}
